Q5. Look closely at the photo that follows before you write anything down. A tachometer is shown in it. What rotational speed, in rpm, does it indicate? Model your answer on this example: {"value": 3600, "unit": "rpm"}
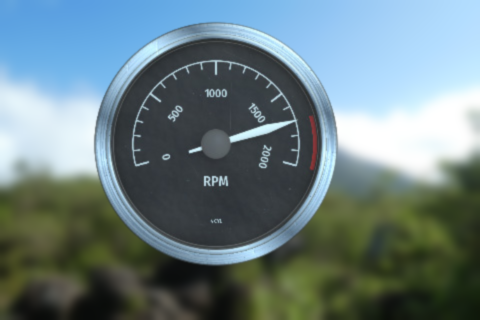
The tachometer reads {"value": 1700, "unit": "rpm"}
